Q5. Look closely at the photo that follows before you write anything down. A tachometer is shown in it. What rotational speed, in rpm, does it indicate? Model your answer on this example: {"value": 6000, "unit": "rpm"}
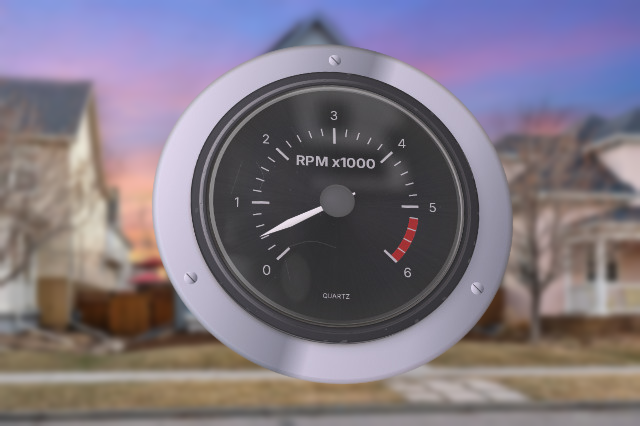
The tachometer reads {"value": 400, "unit": "rpm"}
